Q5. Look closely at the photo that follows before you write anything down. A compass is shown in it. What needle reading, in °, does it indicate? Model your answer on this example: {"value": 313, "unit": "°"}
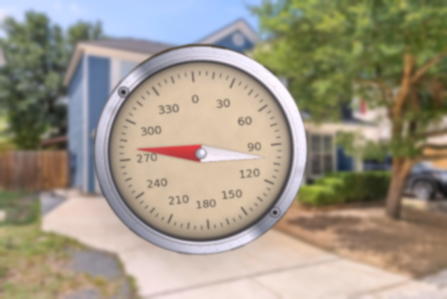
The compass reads {"value": 280, "unit": "°"}
